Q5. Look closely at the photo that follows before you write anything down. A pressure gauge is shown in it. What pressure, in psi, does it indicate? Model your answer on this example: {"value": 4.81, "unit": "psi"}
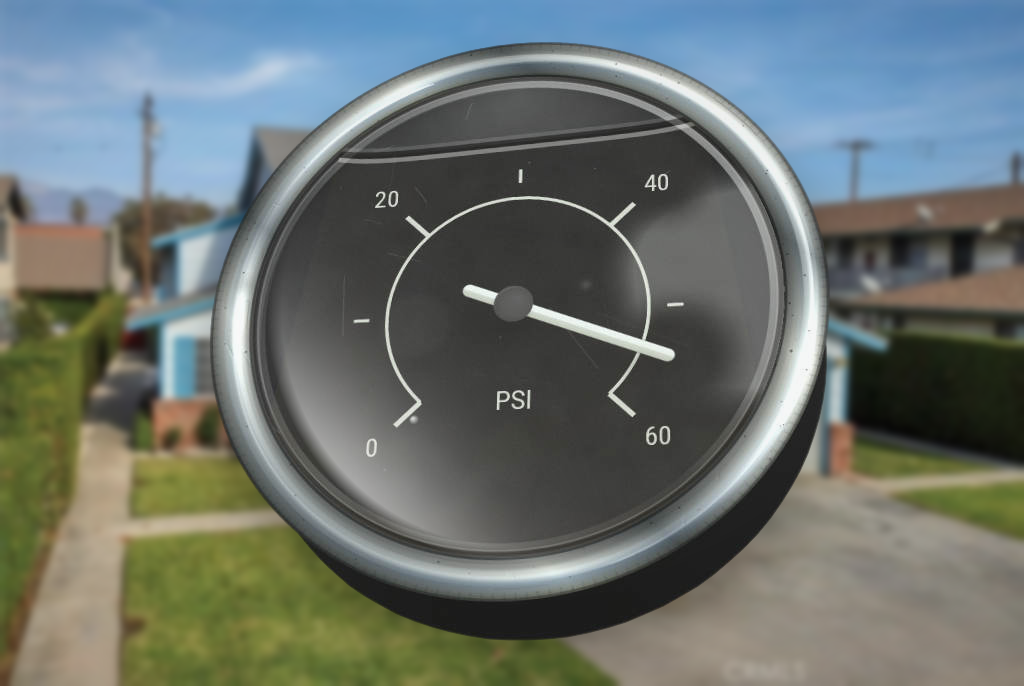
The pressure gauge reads {"value": 55, "unit": "psi"}
